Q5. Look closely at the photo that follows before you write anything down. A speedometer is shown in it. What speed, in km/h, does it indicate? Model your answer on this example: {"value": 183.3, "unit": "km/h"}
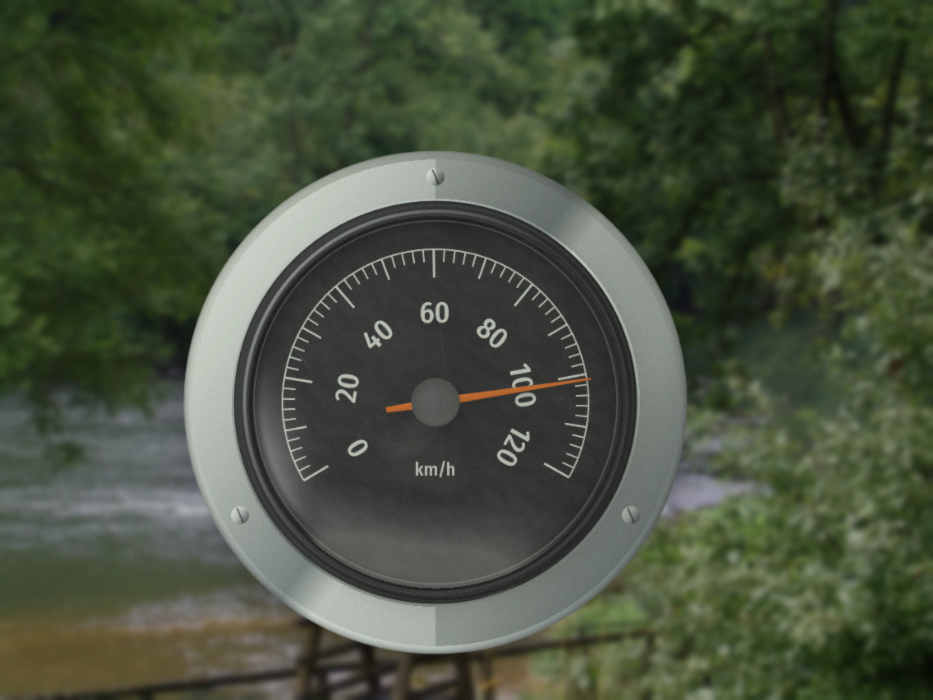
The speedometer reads {"value": 101, "unit": "km/h"}
